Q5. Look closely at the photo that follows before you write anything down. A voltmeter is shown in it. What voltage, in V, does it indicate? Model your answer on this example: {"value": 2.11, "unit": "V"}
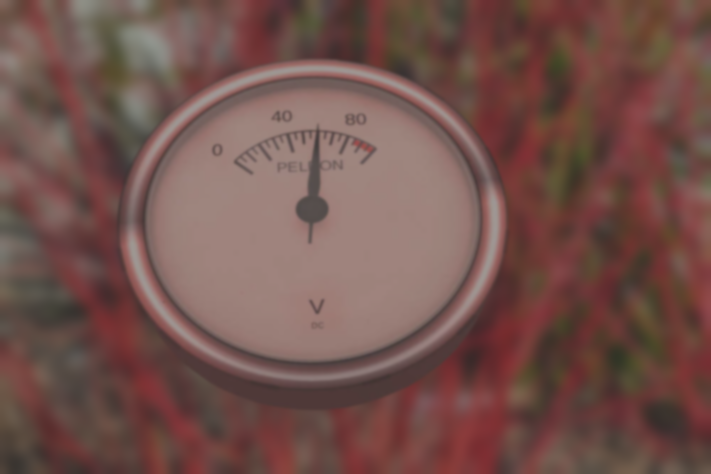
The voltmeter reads {"value": 60, "unit": "V"}
